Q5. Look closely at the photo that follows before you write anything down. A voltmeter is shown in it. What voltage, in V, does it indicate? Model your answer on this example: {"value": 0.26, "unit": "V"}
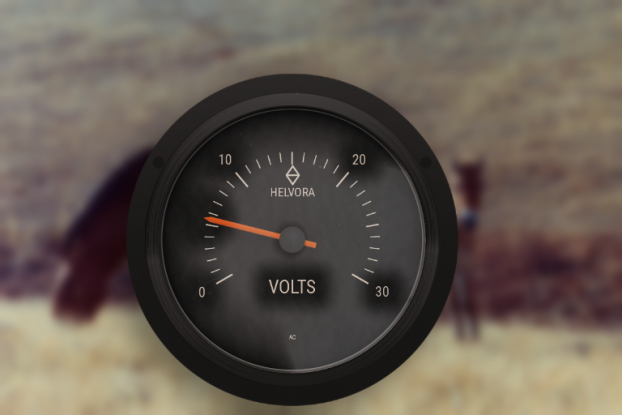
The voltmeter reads {"value": 5.5, "unit": "V"}
